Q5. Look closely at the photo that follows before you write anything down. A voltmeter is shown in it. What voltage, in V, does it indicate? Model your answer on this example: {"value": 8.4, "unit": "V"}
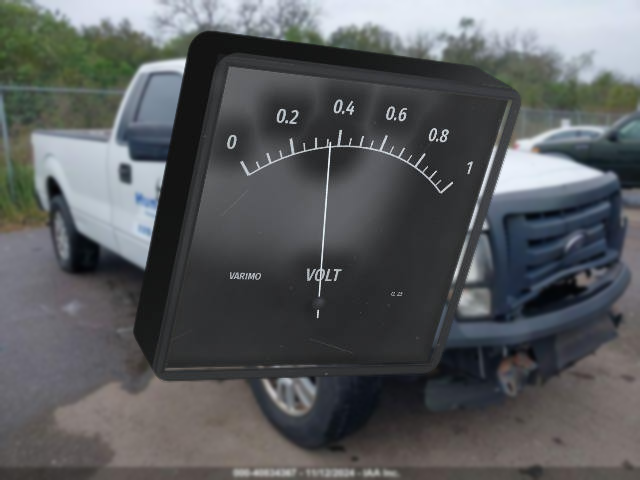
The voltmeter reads {"value": 0.35, "unit": "V"}
